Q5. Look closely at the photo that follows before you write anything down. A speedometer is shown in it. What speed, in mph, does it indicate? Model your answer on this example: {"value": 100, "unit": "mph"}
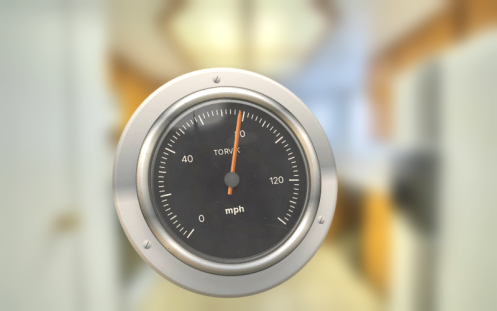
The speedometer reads {"value": 78, "unit": "mph"}
